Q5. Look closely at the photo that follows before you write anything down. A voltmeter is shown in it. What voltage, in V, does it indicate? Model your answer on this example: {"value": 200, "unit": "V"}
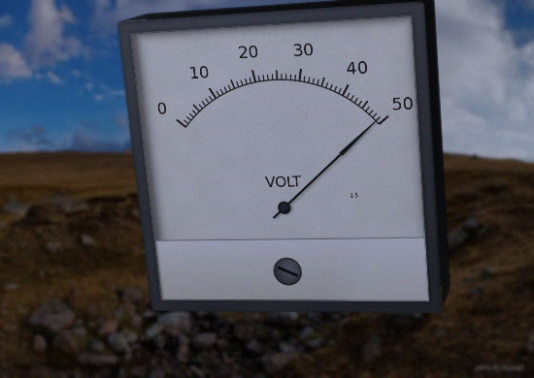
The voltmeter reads {"value": 49, "unit": "V"}
